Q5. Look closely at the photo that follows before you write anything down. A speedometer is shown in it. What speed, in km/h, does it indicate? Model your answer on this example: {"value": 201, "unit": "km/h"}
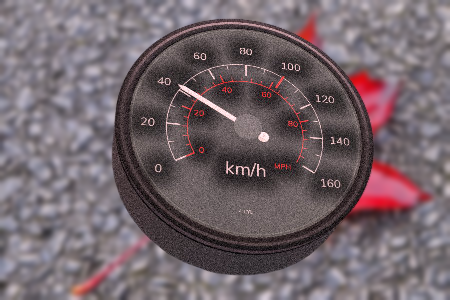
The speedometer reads {"value": 40, "unit": "km/h"}
